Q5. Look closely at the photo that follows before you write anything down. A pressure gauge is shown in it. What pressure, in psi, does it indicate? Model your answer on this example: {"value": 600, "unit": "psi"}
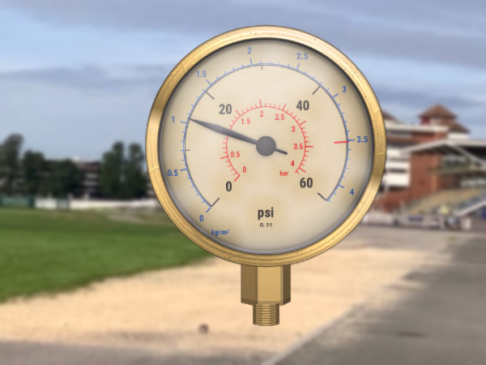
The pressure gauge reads {"value": 15, "unit": "psi"}
